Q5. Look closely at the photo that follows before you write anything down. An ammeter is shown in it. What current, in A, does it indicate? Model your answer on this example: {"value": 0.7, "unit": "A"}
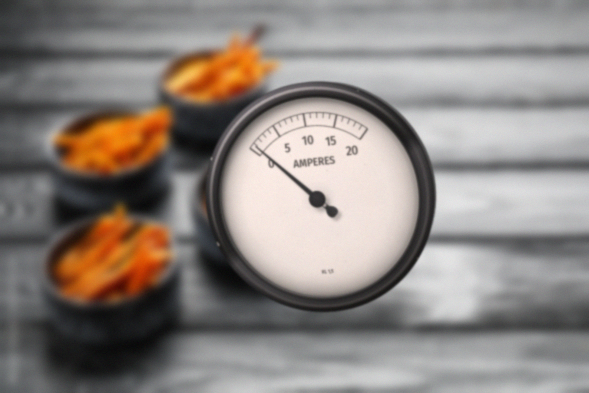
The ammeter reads {"value": 1, "unit": "A"}
